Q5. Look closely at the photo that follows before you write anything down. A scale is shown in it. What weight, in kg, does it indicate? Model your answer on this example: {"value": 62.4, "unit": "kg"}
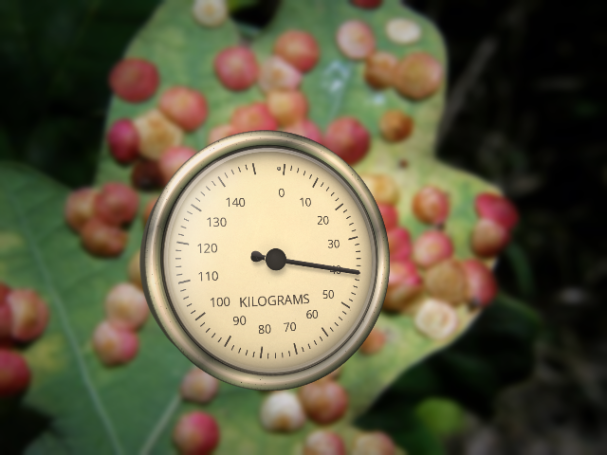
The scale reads {"value": 40, "unit": "kg"}
